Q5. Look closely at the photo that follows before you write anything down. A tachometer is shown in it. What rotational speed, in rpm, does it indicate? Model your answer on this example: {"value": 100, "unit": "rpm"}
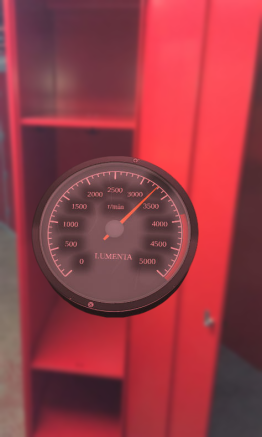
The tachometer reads {"value": 3300, "unit": "rpm"}
